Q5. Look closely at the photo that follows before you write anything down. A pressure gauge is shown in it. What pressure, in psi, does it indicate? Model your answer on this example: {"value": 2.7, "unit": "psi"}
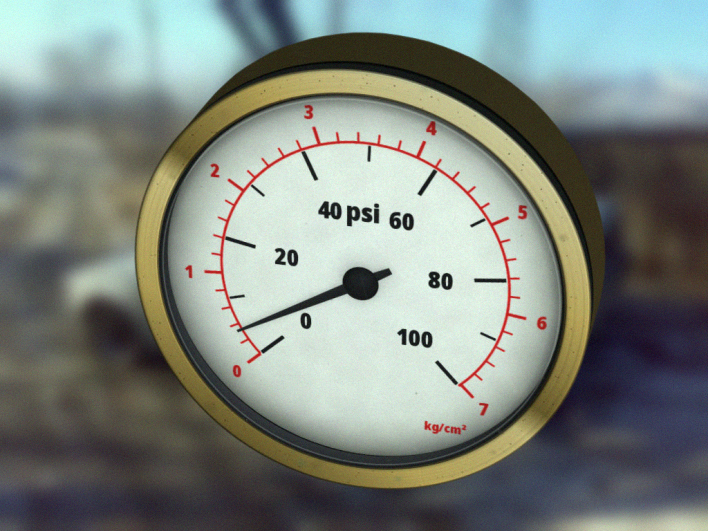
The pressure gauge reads {"value": 5, "unit": "psi"}
